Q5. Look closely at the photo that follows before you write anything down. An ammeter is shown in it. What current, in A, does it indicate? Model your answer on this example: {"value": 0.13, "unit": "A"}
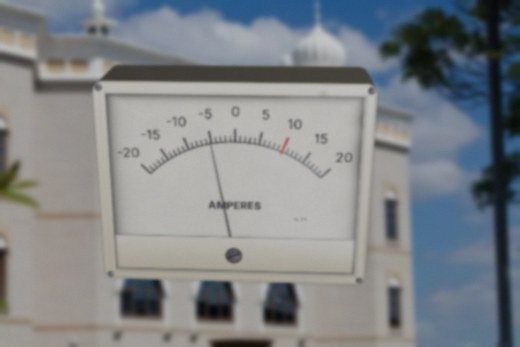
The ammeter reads {"value": -5, "unit": "A"}
